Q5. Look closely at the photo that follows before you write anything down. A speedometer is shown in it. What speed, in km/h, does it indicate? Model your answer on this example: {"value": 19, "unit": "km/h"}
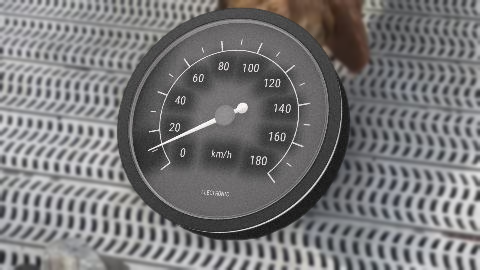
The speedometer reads {"value": 10, "unit": "km/h"}
